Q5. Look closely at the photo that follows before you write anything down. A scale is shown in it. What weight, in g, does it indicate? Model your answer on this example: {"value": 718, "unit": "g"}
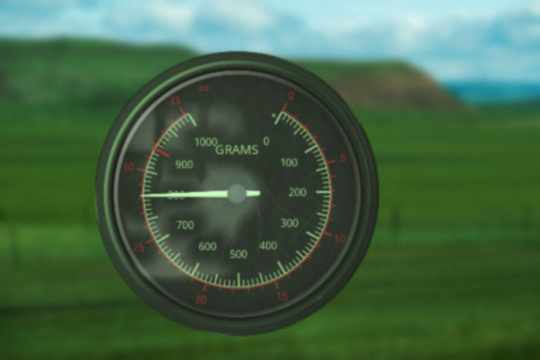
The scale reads {"value": 800, "unit": "g"}
